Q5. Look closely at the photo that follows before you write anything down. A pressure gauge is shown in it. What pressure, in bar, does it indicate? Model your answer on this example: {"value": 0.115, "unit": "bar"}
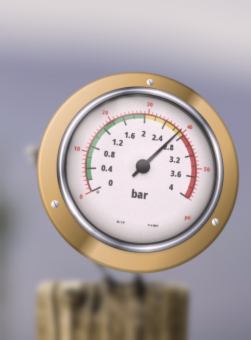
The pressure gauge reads {"value": 2.7, "unit": "bar"}
